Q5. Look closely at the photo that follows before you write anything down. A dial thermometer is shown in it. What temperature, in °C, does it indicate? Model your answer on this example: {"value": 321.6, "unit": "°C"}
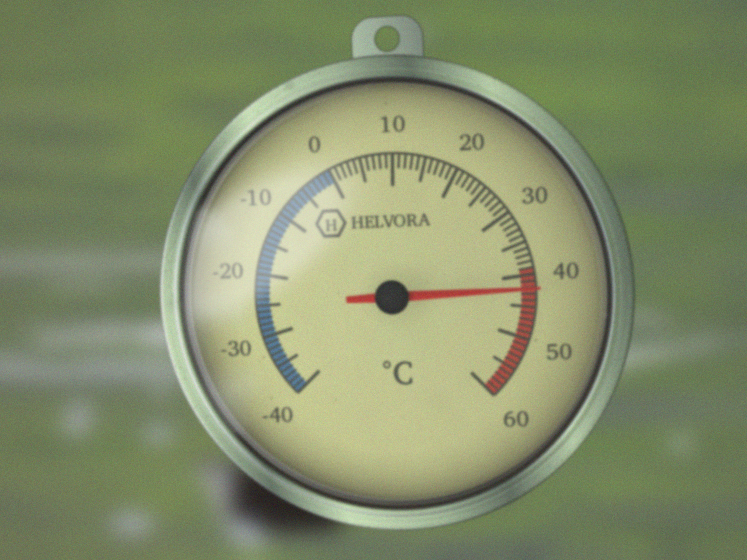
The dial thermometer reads {"value": 42, "unit": "°C"}
